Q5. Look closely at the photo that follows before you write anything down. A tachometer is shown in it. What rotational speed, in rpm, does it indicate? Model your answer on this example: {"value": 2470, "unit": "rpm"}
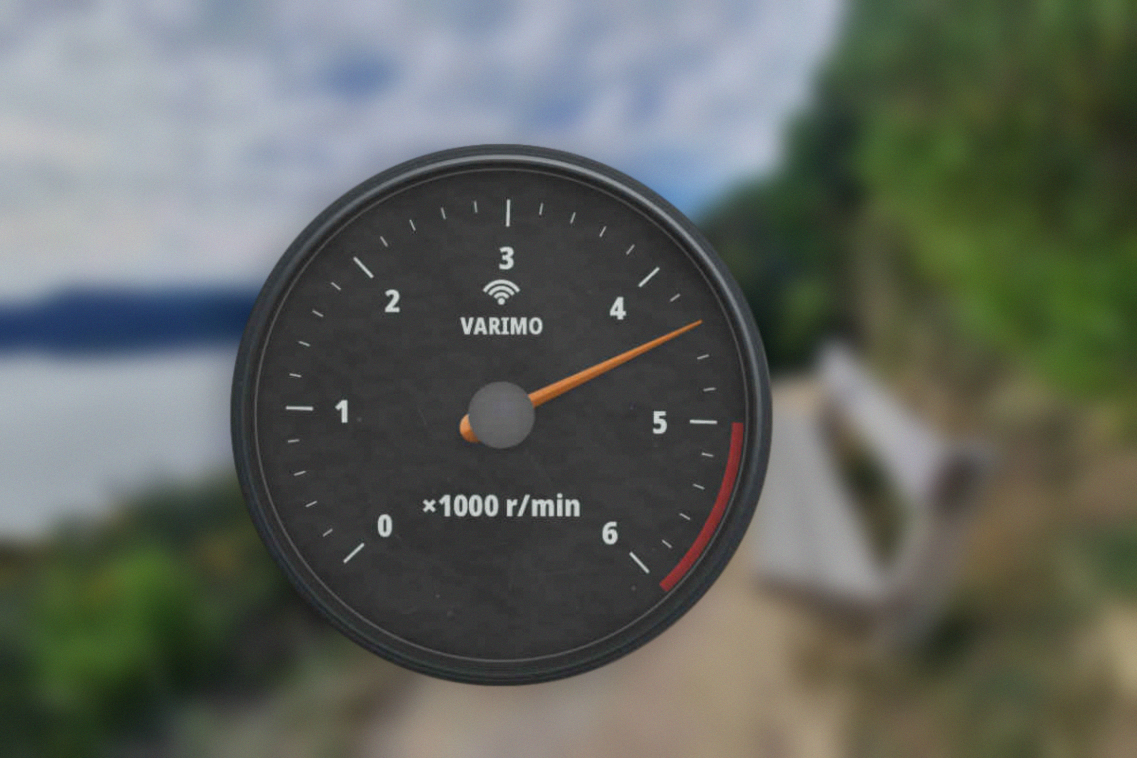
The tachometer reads {"value": 4400, "unit": "rpm"}
